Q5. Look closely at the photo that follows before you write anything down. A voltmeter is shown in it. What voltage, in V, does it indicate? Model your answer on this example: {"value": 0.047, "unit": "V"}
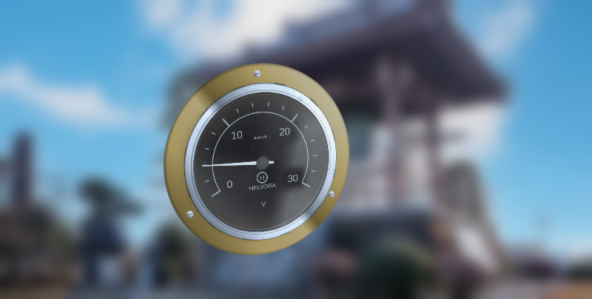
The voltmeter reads {"value": 4, "unit": "V"}
